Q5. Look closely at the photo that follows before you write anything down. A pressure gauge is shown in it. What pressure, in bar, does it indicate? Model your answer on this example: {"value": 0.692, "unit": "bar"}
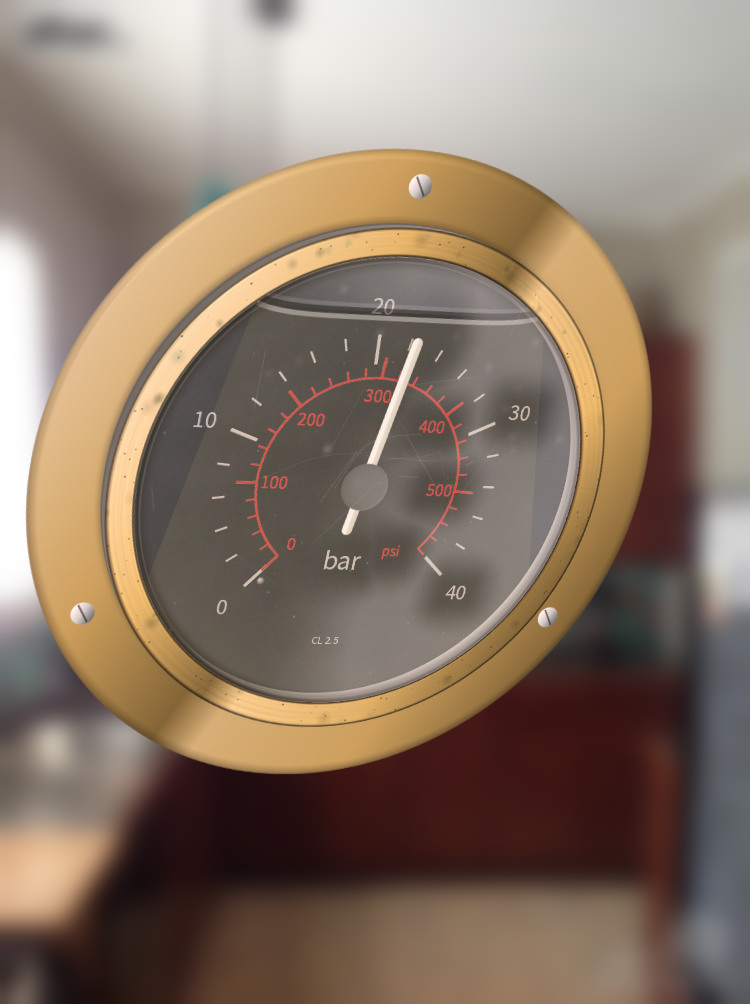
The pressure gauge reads {"value": 22, "unit": "bar"}
